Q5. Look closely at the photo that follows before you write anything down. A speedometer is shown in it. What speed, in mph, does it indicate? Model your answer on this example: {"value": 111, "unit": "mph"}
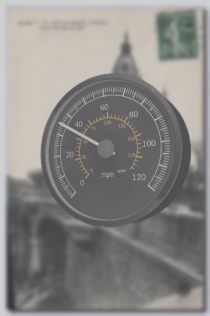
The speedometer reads {"value": 35, "unit": "mph"}
